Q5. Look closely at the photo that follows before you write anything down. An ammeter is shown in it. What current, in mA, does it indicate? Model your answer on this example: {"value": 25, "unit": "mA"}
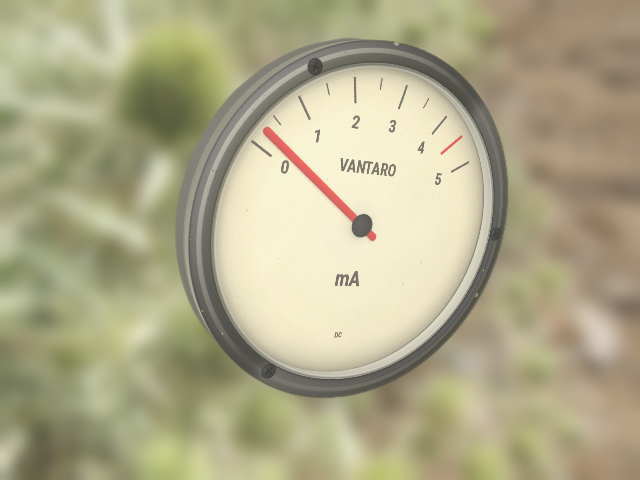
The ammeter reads {"value": 0.25, "unit": "mA"}
